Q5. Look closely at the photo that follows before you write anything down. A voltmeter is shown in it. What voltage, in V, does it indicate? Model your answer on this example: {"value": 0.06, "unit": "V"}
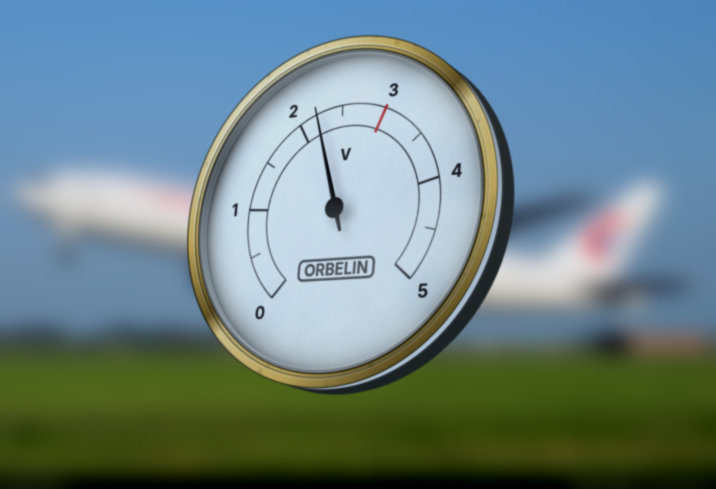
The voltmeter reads {"value": 2.25, "unit": "V"}
